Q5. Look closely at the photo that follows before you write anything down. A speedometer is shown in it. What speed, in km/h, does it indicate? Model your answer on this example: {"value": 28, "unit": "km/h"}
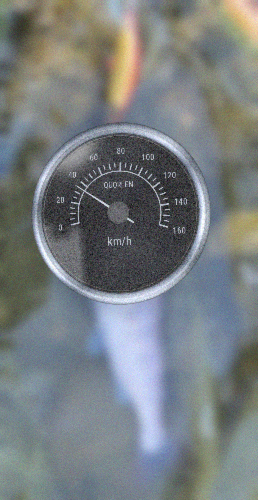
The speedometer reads {"value": 35, "unit": "km/h"}
